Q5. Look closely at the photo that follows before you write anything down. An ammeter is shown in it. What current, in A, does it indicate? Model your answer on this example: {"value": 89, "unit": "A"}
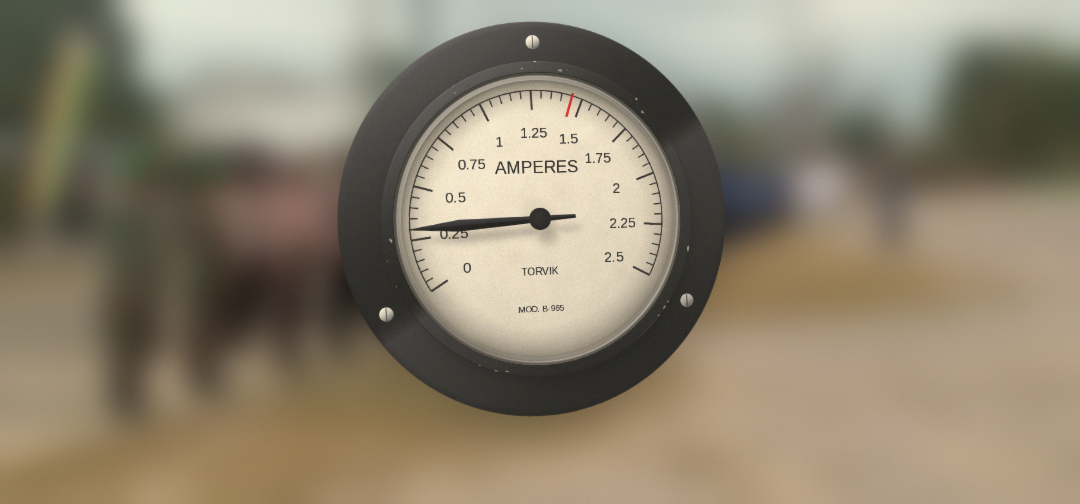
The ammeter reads {"value": 0.3, "unit": "A"}
